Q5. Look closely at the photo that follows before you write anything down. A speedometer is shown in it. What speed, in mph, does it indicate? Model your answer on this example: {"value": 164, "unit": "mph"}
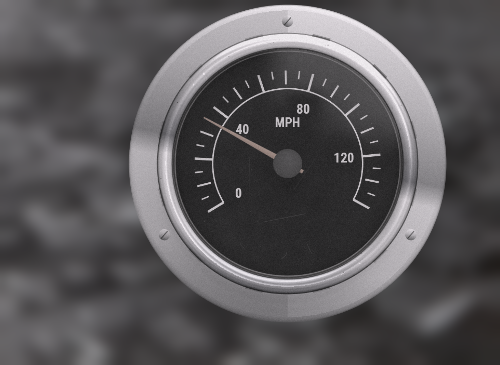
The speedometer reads {"value": 35, "unit": "mph"}
